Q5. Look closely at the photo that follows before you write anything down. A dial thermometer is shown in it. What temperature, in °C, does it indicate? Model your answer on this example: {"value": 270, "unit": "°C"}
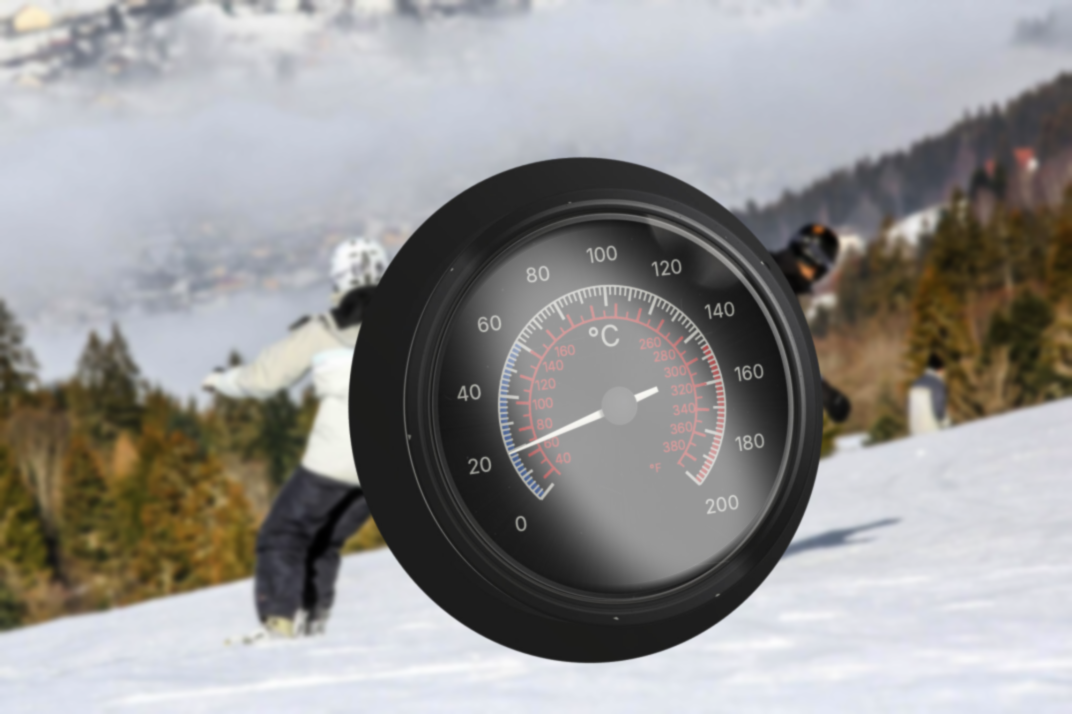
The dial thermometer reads {"value": 20, "unit": "°C"}
